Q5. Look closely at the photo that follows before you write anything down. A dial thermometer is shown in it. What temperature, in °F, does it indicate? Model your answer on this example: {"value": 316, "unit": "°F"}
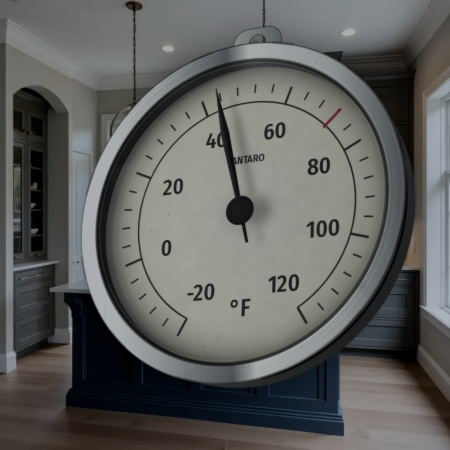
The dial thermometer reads {"value": 44, "unit": "°F"}
